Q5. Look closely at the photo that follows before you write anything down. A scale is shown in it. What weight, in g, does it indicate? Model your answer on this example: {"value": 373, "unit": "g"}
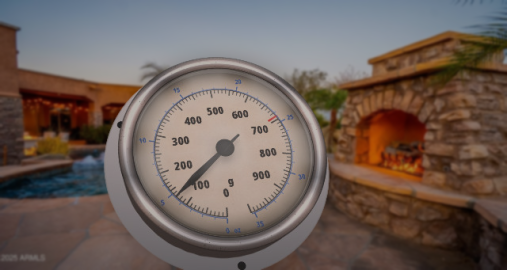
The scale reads {"value": 130, "unit": "g"}
